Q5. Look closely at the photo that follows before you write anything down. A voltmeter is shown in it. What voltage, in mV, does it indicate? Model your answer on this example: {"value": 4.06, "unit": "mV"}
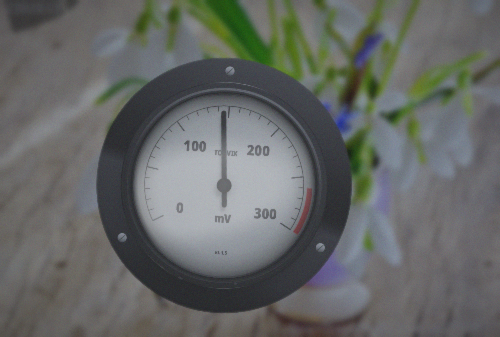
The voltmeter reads {"value": 145, "unit": "mV"}
